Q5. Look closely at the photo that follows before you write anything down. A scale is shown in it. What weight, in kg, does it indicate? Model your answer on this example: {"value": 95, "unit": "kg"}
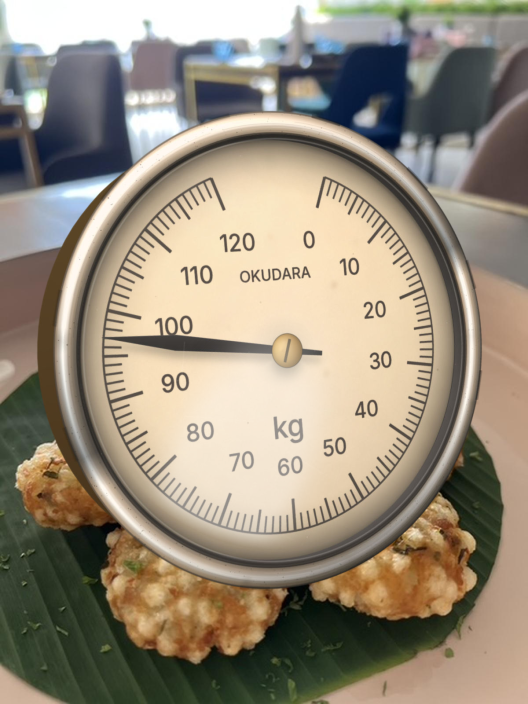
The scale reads {"value": 97, "unit": "kg"}
